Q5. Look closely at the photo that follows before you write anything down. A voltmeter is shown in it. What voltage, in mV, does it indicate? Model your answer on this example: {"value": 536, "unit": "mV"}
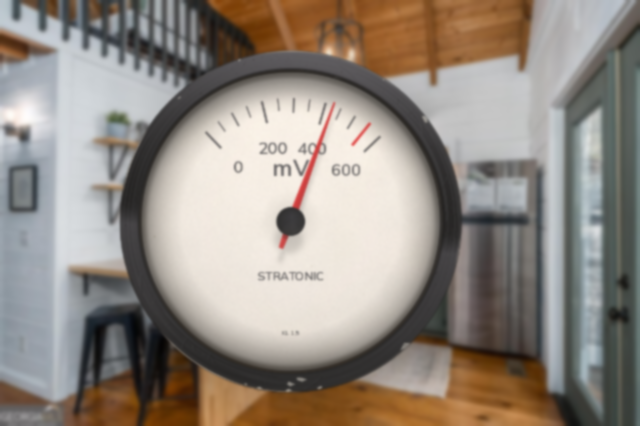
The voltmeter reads {"value": 425, "unit": "mV"}
